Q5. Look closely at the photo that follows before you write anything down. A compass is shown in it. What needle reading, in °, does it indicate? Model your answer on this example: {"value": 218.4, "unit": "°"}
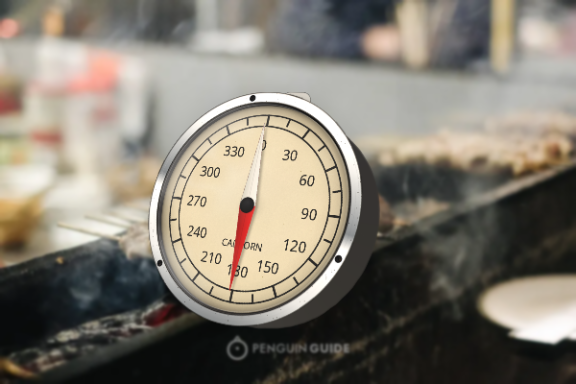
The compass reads {"value": 180, "unit": "°"}
